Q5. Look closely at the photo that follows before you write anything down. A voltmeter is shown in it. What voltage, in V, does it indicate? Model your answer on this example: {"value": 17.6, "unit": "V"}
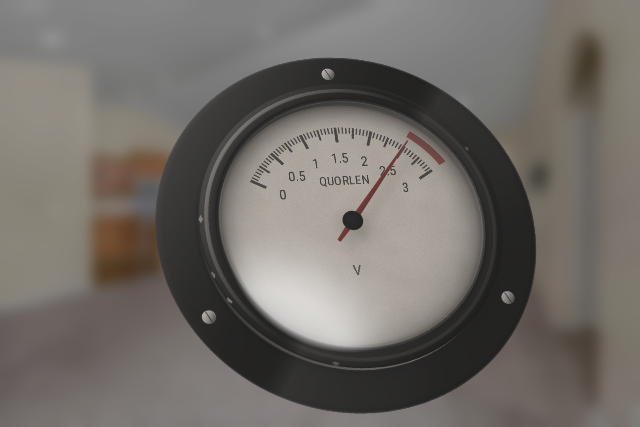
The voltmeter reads {"value": 2.5, "unit": "V"}
